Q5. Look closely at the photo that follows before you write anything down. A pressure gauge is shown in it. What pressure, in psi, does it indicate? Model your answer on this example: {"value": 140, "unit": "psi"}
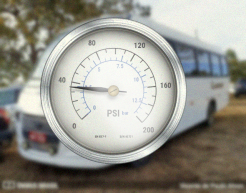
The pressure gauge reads {"value": 35, "unit": "psi"}
